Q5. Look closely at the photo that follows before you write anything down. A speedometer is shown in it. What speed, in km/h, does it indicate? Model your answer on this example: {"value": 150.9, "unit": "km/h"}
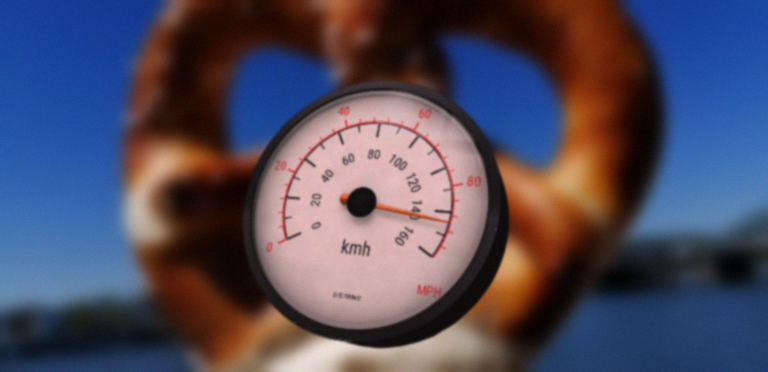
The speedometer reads {"value": 145, "unit": "km/h"}
